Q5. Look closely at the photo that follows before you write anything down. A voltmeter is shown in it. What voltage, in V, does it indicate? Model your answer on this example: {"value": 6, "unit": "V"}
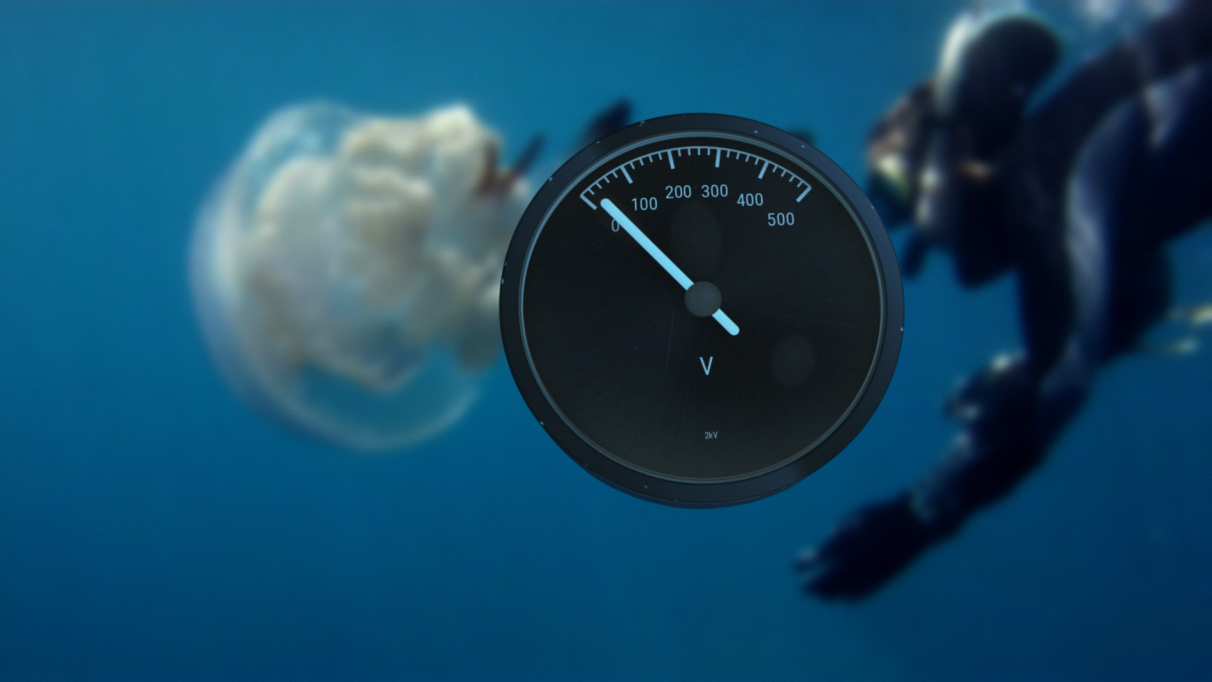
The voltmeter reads {"value": 20, "unit": "V"}
